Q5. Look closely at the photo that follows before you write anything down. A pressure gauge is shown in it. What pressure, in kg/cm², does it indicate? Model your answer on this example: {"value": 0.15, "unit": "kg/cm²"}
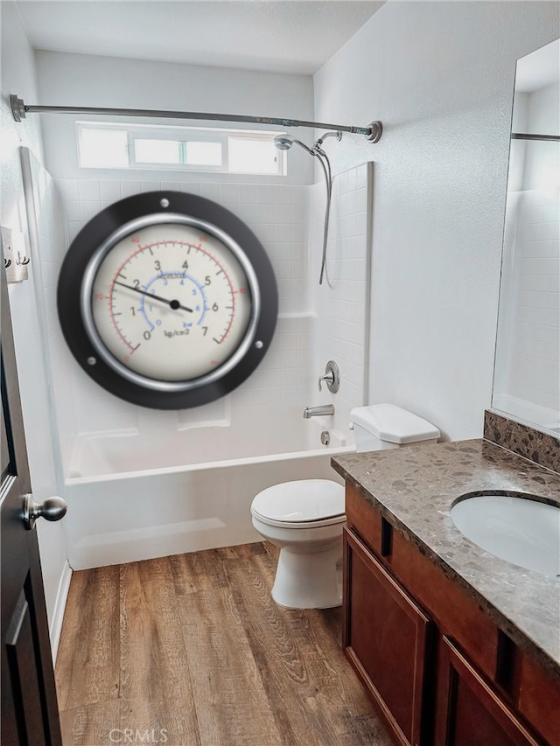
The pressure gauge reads {"value": 1.8, "unit": "kg/cm²"}
